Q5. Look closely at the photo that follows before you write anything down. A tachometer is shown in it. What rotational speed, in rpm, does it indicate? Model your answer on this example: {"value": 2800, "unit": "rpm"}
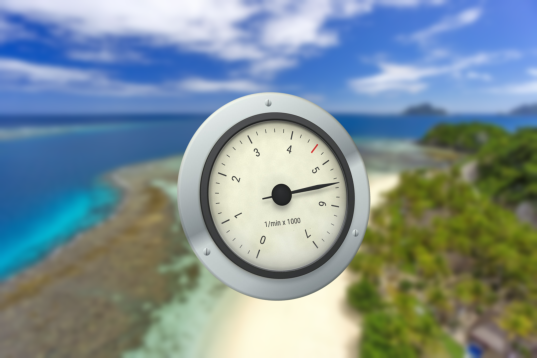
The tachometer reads {"value": 5500, "unit": "rpm"}
